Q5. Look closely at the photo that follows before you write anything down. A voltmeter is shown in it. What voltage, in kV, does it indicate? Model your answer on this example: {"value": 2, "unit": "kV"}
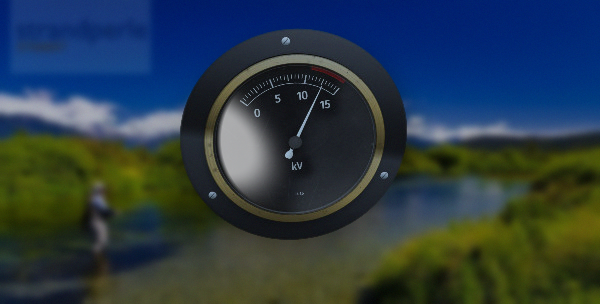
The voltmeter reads {"value": 12.5, "unit": "kV"}
